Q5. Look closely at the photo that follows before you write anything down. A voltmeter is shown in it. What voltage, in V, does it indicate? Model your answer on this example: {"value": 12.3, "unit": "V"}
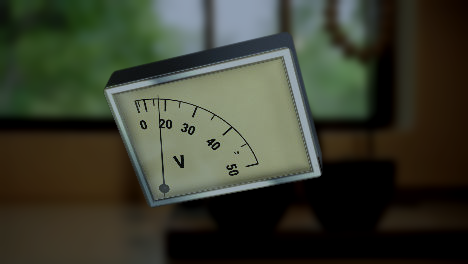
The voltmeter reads {"value": 17.5, "unit": "V"}
